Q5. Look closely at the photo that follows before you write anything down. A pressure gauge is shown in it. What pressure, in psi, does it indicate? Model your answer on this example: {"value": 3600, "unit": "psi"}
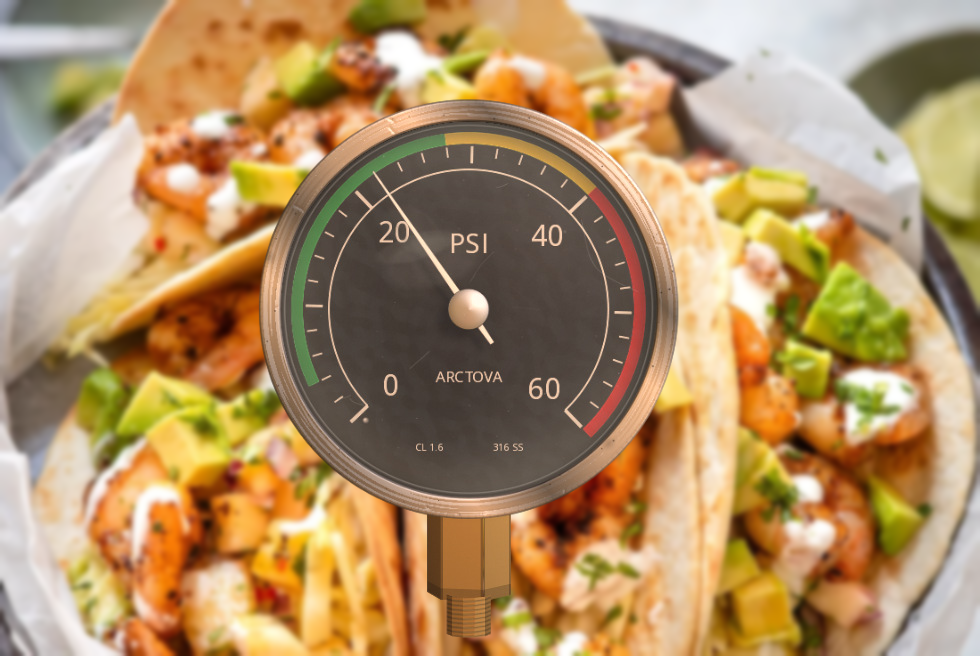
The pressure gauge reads {"value": 22, "unit": "psi"}
